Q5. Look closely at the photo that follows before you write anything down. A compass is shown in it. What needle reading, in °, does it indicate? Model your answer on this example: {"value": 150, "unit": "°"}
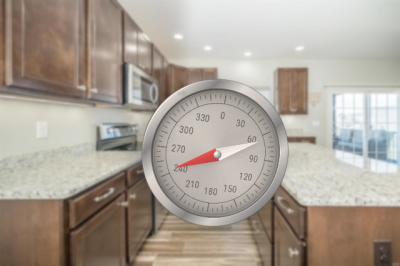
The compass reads {"value": 245, "unit": "°"}
